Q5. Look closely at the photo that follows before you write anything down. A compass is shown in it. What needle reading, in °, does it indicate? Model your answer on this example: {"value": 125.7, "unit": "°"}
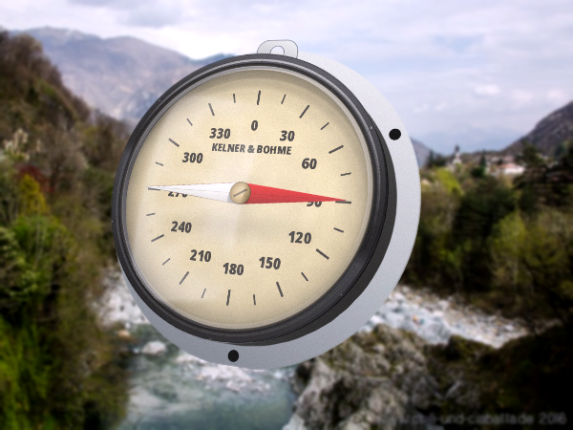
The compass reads {"value": 90, "unit": "°"}
